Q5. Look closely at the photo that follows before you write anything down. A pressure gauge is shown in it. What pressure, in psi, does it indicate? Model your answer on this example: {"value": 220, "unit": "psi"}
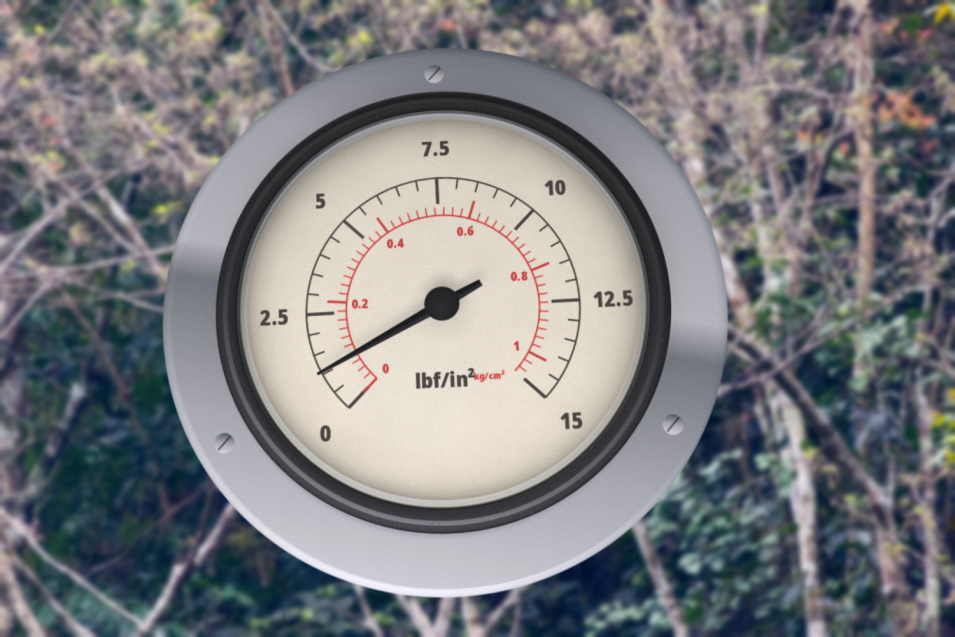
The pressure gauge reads {"value": 1, "unit": "psi"}
